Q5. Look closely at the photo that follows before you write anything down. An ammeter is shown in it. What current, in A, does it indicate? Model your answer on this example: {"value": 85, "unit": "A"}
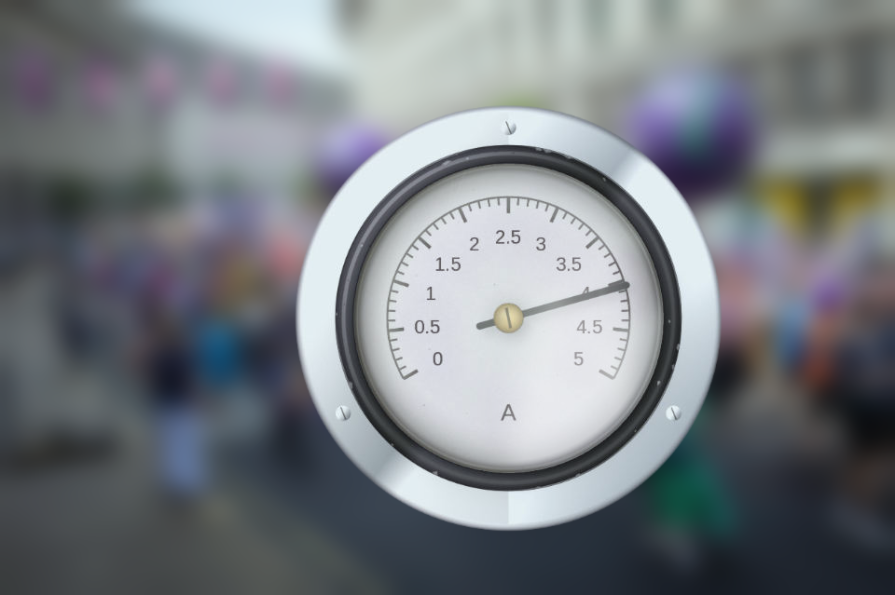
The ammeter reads {"value": 4.05, "unit": "A"}
